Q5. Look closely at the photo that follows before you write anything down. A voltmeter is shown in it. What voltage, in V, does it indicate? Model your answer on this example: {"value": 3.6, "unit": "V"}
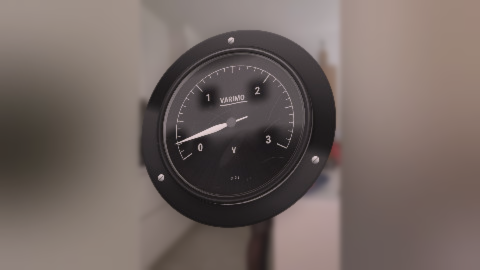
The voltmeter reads {"value": 0.2, "unit": "V"}
